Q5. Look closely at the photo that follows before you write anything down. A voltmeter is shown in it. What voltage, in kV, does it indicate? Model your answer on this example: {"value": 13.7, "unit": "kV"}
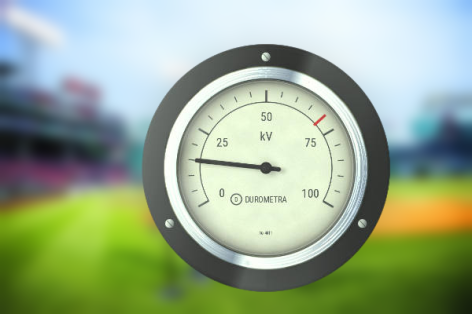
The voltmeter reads {"value": 15, "unit": "kV"}
